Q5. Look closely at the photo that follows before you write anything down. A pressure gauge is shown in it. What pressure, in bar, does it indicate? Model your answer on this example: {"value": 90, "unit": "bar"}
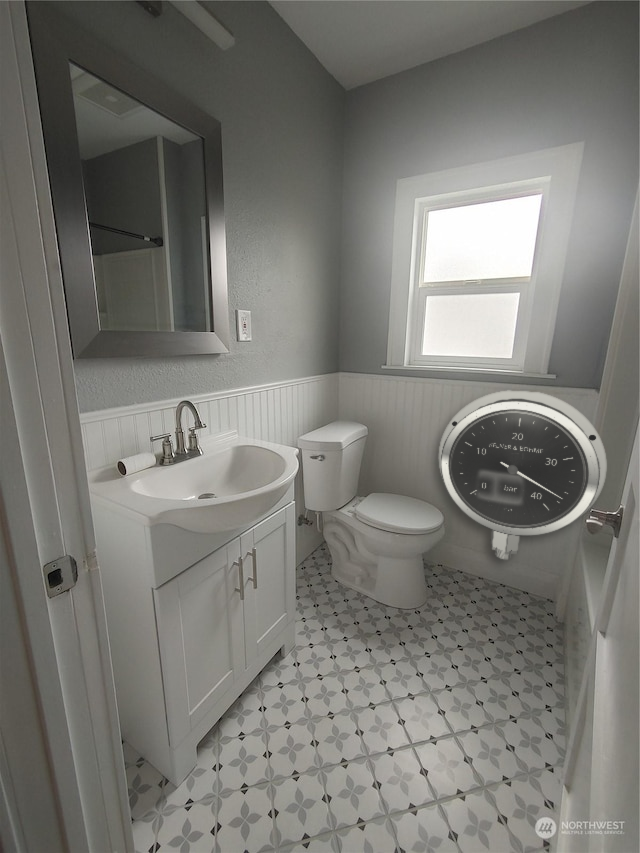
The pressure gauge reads {"value": 37, "unit": "bar"}
